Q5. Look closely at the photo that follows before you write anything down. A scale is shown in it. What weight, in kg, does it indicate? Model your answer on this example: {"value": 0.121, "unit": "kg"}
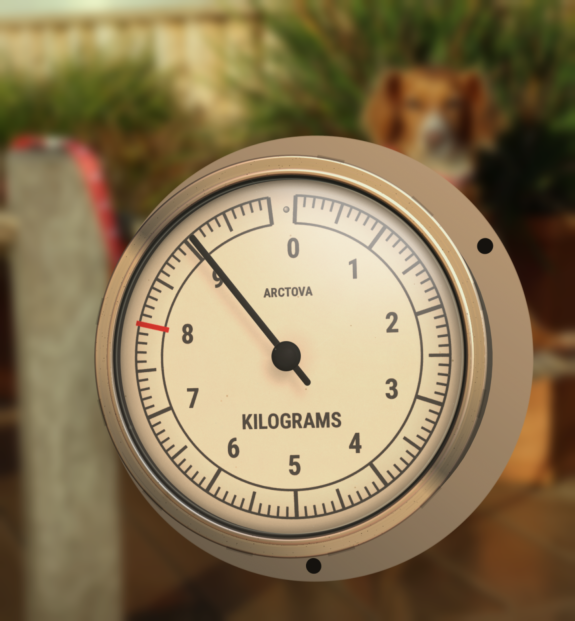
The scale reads {"value": 9.1, "unit": "kg"}
